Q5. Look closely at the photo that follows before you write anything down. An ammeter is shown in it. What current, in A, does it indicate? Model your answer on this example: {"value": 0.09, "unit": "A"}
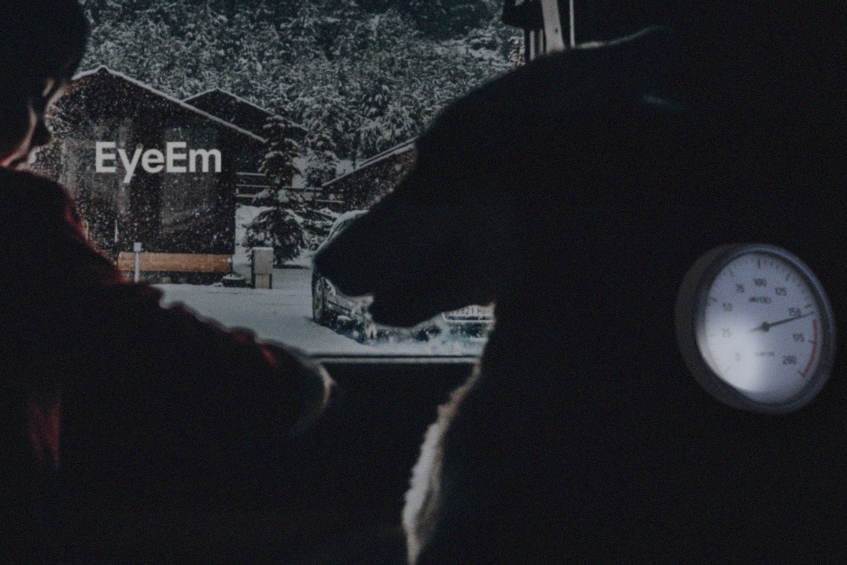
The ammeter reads {"value": 155, "unit": "A"}
